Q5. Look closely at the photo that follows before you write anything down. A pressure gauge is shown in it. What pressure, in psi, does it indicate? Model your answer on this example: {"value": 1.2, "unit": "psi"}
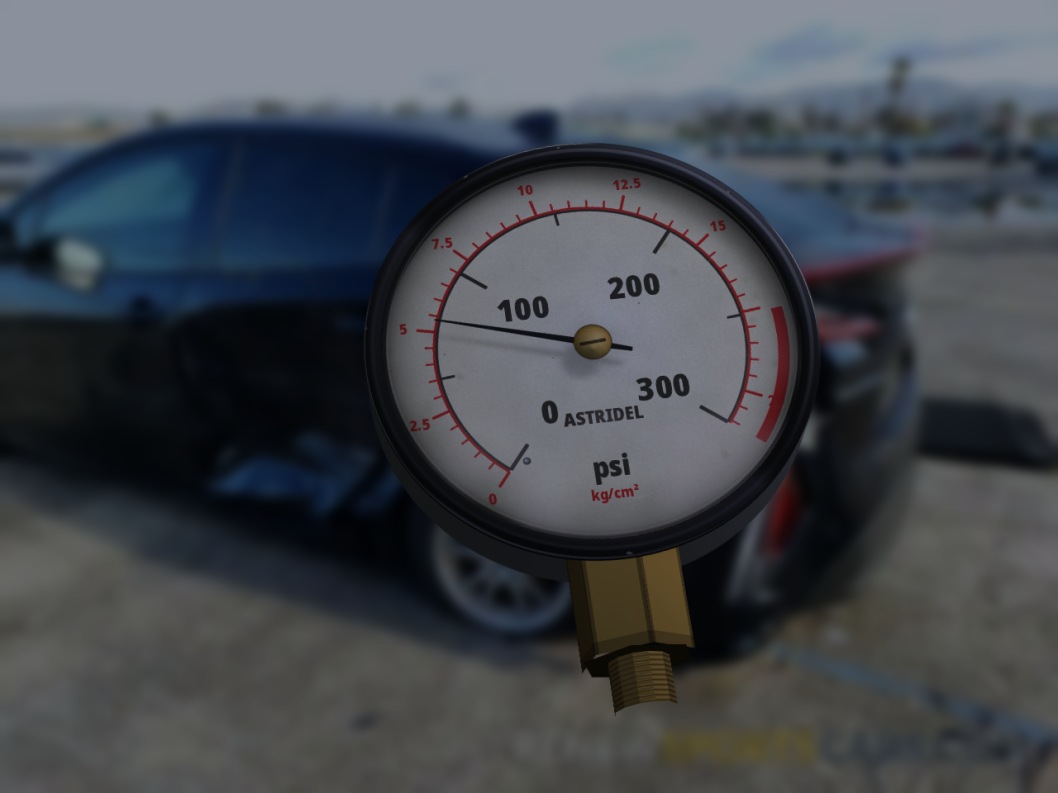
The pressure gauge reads {"value": 75, "unit": "psi"}
